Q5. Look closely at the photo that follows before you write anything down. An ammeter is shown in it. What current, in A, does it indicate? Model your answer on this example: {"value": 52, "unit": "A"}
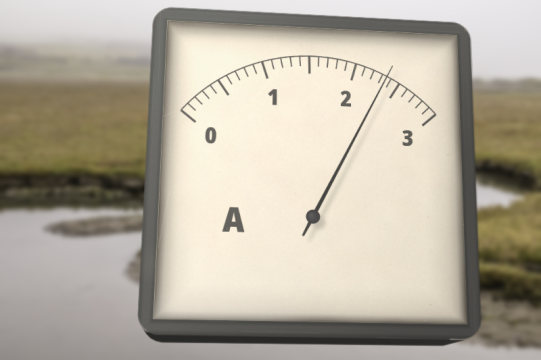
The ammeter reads {"value": 2.35, "unit": "A"}
